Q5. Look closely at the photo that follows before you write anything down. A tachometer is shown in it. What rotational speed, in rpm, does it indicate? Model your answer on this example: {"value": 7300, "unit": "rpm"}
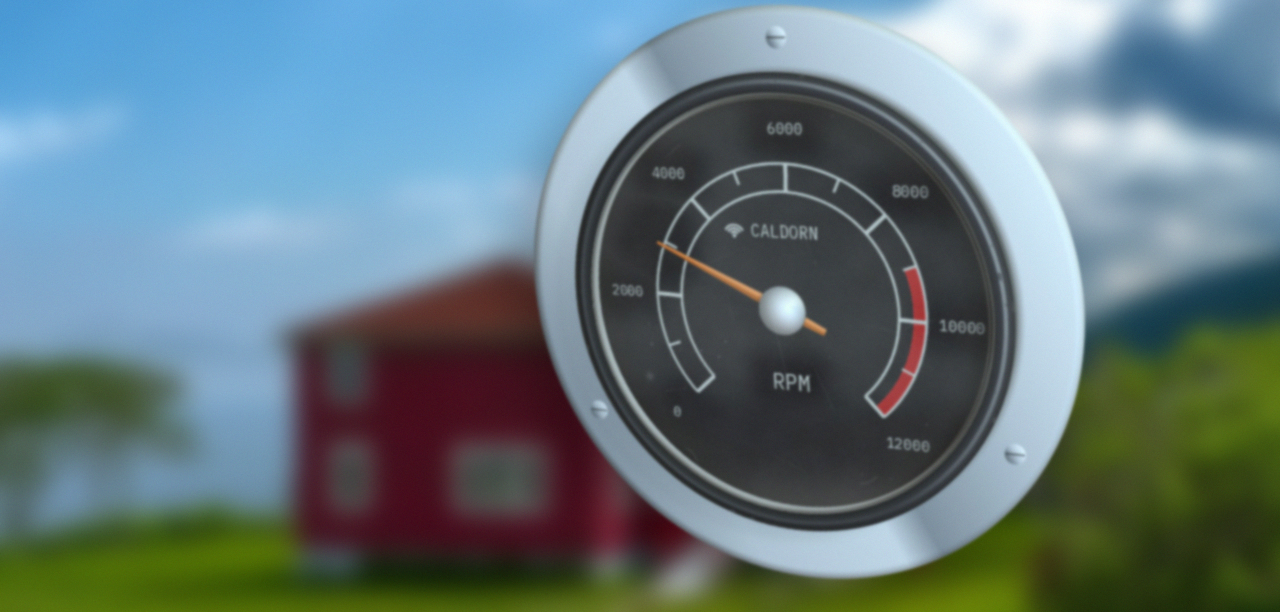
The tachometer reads {"value": 3000, "unit": "rpm"}
